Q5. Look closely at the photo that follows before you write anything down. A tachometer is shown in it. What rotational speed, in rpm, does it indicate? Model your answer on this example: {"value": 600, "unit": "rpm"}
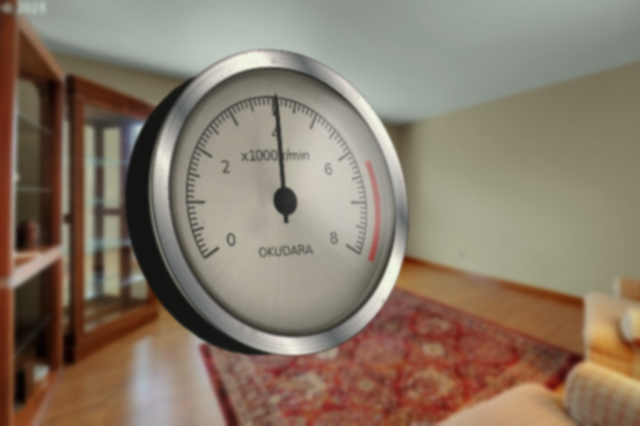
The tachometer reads {"value": 4000, "unit": "rpm"}
